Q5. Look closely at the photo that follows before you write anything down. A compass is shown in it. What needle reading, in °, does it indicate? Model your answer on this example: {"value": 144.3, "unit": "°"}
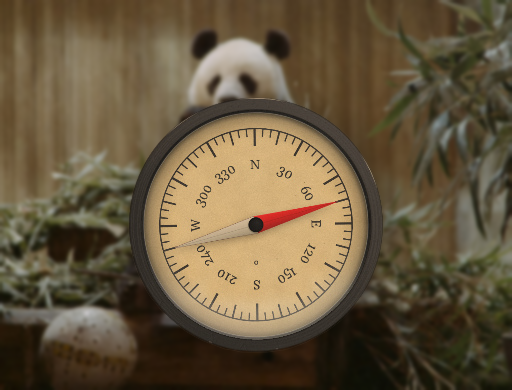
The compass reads {"value": 75, "unit": "°"}
